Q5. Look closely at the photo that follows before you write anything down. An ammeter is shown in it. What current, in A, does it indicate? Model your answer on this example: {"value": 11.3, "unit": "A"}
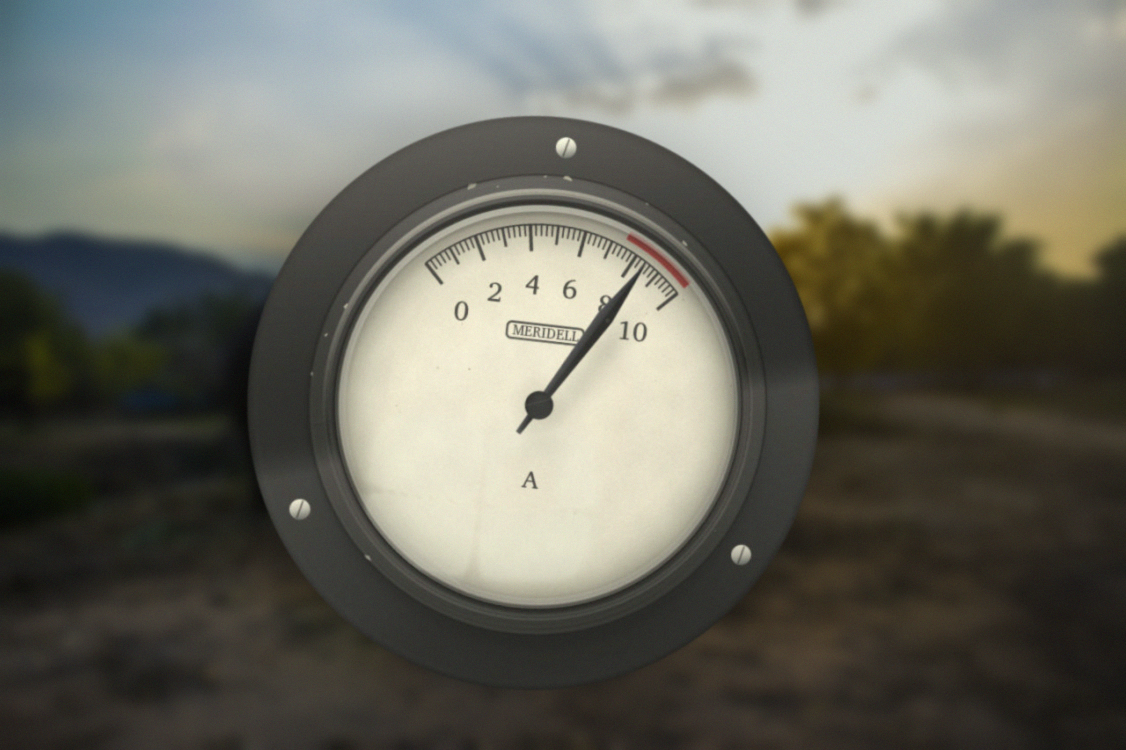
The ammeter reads {"value": 8.4, "unit": "A"}
